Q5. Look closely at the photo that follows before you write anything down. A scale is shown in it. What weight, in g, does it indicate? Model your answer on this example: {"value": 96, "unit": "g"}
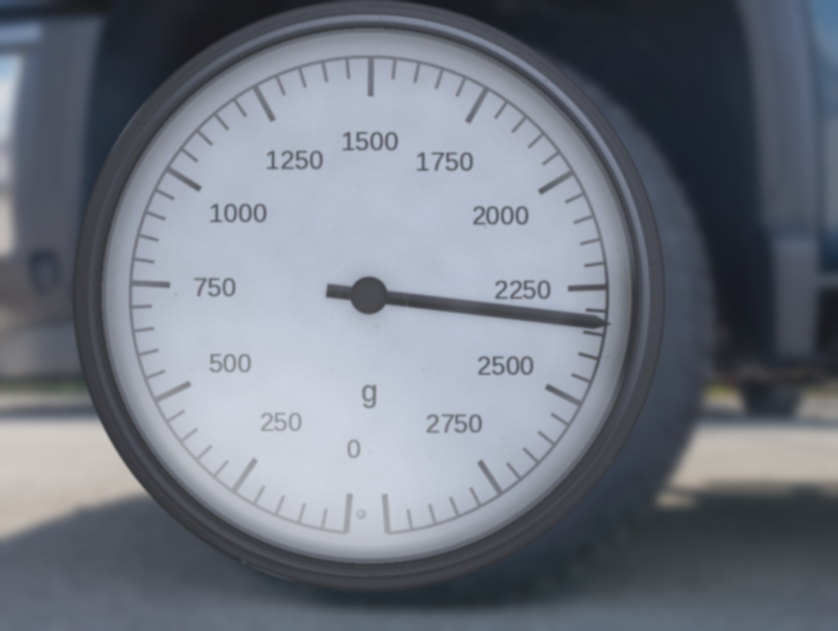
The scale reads {"value": 2325, "unit": "g"}
